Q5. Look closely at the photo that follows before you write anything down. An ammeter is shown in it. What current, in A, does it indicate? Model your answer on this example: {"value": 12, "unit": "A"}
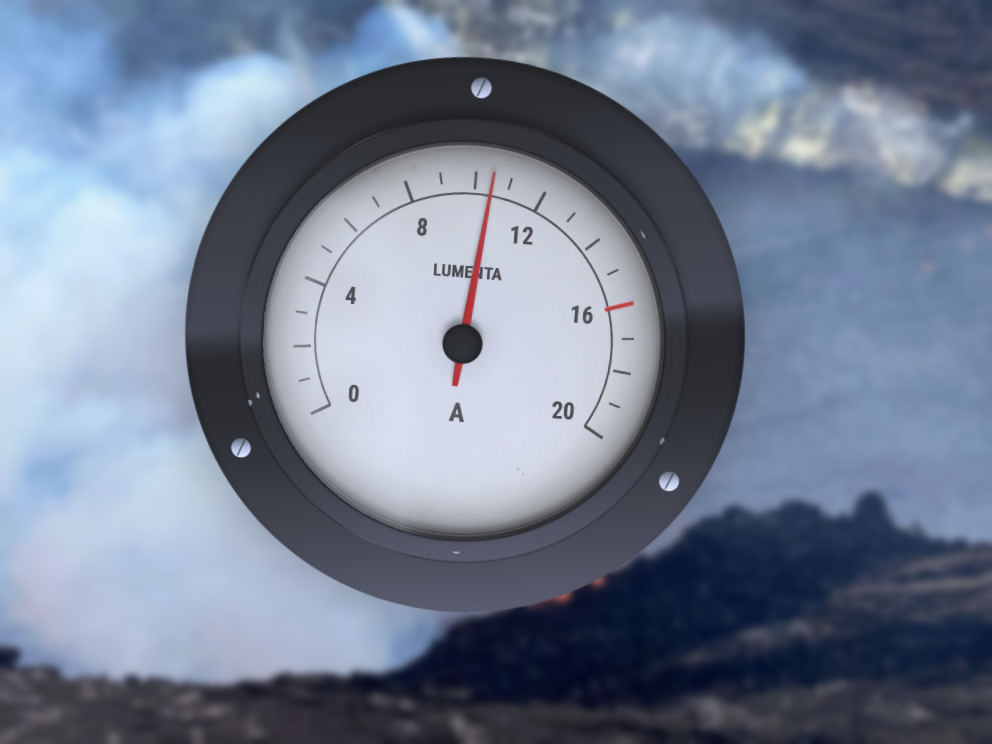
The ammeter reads {"value": 10.5, "unit": "A"}
